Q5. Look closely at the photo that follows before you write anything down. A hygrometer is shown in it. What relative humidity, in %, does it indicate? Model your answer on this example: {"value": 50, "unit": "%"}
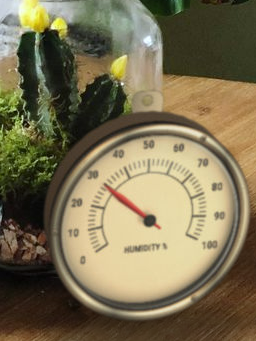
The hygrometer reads {"value": 30, "unit": "%"}
